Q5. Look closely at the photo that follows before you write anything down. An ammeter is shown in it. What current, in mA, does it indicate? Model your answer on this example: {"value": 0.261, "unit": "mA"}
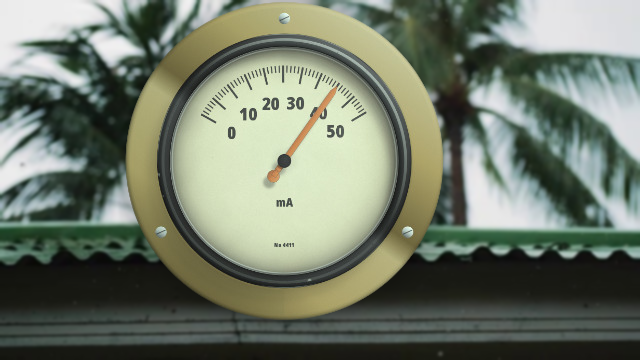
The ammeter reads {"value": 40, "unit": "mA"}
